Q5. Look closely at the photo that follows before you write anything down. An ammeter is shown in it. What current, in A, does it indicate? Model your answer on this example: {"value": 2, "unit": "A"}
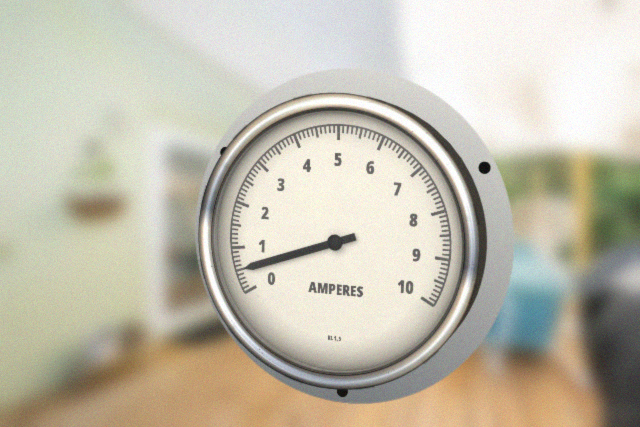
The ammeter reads {"value": 0.5, "unit": "A"}
